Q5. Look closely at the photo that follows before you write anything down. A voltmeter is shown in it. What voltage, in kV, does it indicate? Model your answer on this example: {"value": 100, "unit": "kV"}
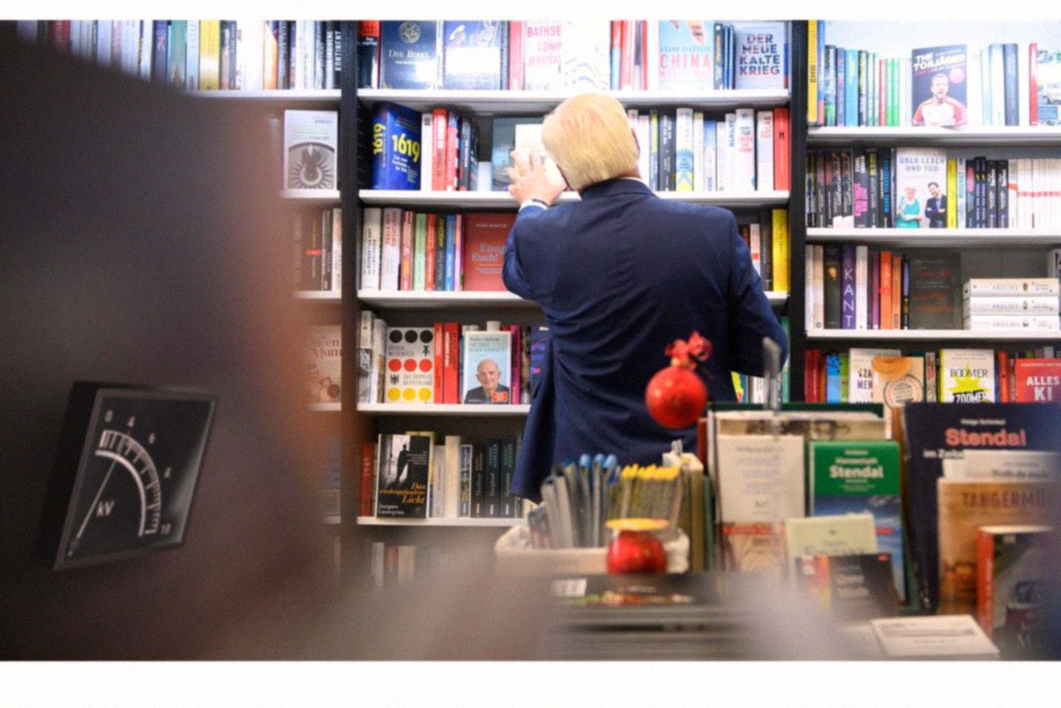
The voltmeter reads {"value": 4, "unit": "kV"}
